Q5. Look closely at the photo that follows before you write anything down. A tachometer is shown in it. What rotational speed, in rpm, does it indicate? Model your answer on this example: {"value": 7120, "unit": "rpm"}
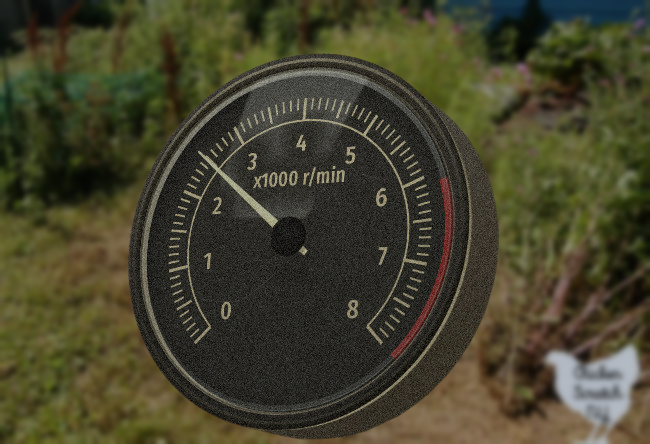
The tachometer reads {"value": 2500, "unit": "rpm"}
